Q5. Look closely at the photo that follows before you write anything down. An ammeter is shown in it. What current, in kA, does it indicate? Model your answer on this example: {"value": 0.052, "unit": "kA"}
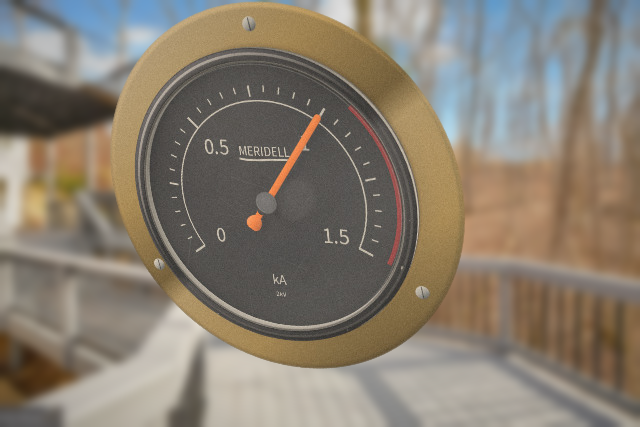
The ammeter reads {"value": 1, "unit": "kA"}
